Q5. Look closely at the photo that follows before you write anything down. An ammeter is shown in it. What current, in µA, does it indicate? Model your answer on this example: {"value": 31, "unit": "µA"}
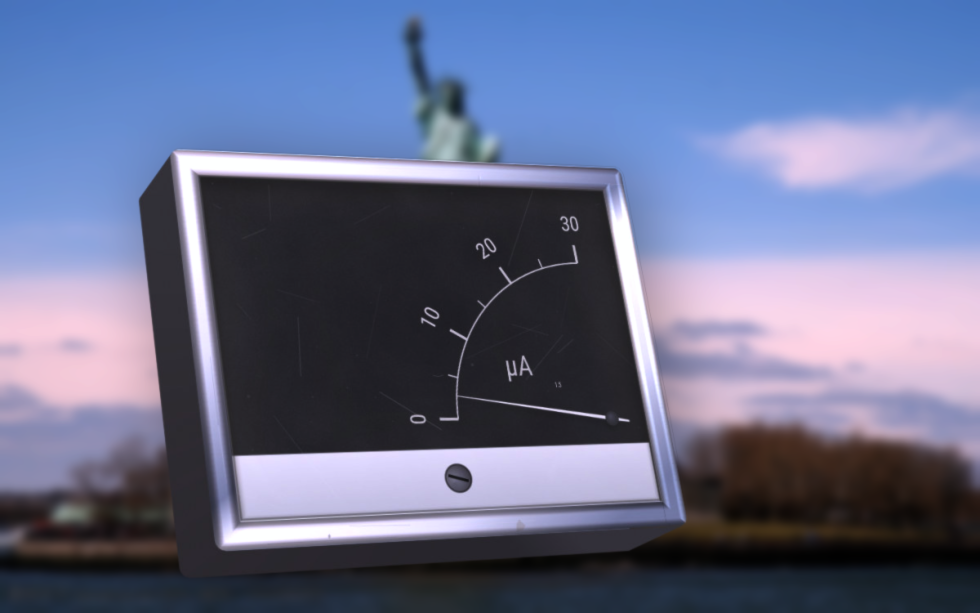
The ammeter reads {"value": 2.5, "unit": "µA"}
